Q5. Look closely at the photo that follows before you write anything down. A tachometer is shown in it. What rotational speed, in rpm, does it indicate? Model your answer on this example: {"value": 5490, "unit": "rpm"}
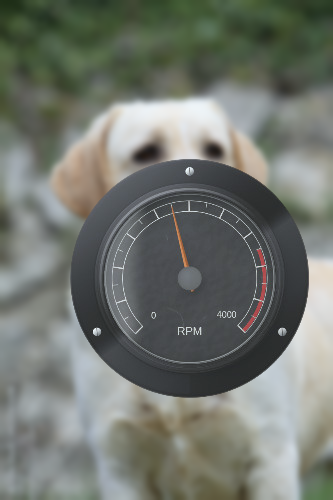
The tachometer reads {"value": 1800, "unit": "rpm"}
